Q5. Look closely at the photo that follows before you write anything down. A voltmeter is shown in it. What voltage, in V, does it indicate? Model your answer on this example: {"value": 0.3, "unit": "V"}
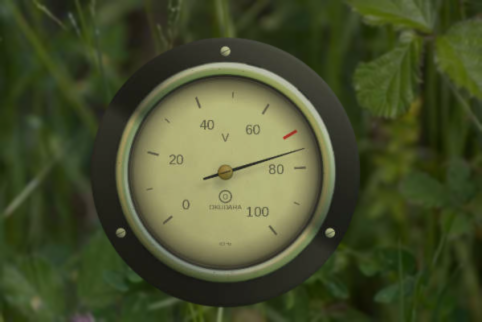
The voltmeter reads {"value": 75, "unit": "V"}
